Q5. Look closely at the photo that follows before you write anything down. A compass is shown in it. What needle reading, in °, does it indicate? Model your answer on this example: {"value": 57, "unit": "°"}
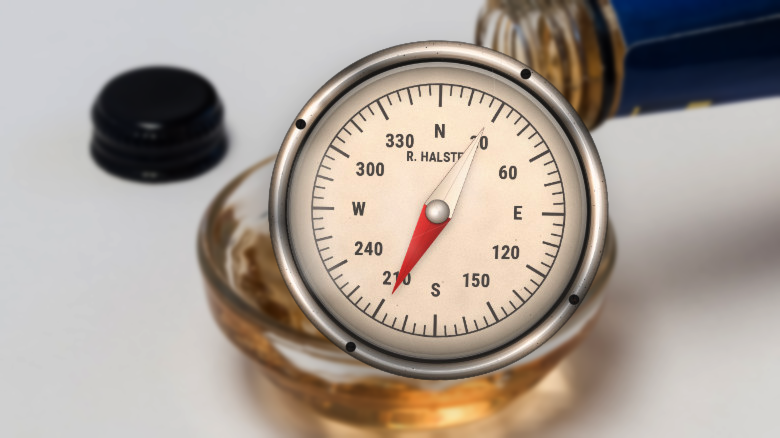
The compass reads {"value": 207.5, "unit": "°"}
